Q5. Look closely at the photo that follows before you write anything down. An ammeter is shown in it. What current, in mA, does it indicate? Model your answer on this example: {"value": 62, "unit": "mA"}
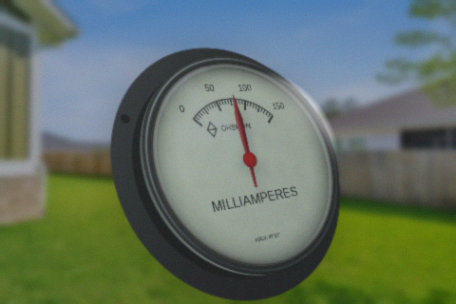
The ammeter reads {"value": 75, "unit": "mA"}
